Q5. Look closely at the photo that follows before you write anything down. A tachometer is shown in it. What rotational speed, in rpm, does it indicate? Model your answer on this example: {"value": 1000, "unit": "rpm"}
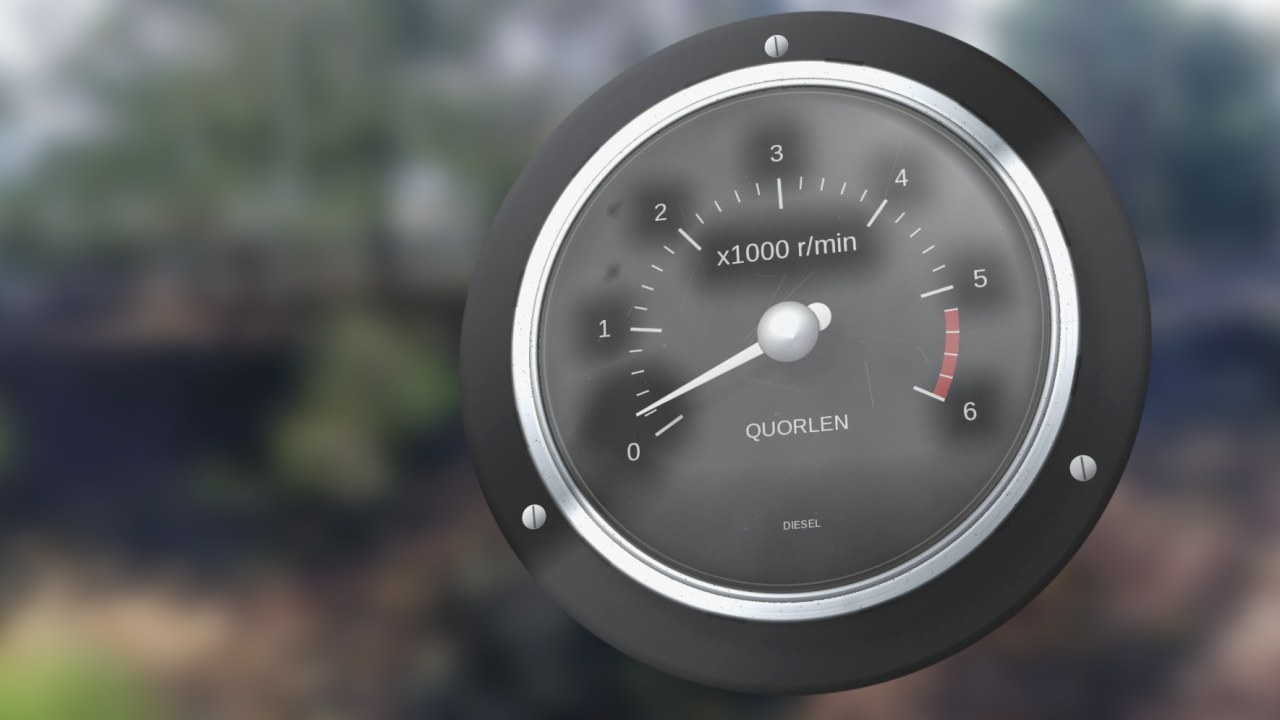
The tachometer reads {"value": 200, "unit": "rpm"}
